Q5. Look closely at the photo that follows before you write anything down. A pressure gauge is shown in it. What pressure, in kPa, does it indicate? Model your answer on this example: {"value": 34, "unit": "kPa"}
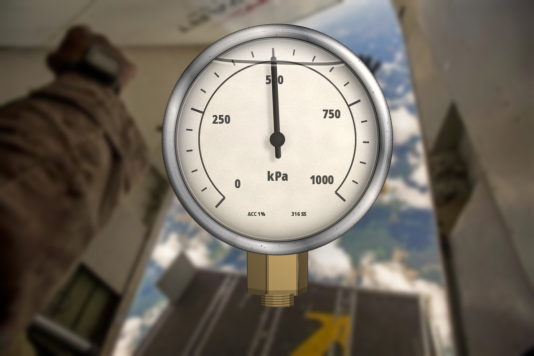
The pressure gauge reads {"value": 500, "unit": "kPa"}
